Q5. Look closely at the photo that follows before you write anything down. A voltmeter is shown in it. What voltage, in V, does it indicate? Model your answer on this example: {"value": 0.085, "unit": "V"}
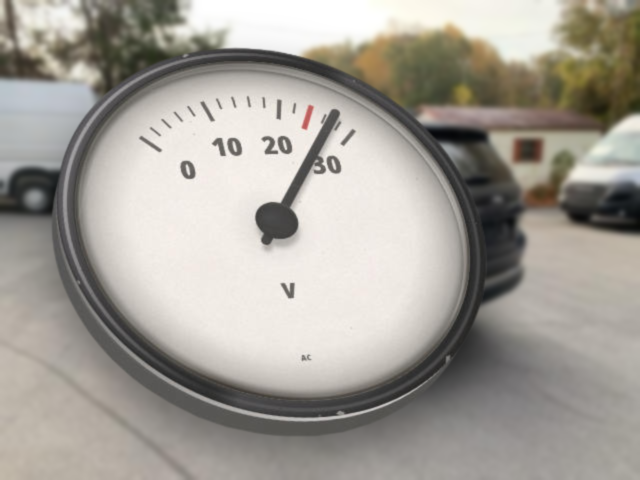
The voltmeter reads {"value": 27, "unit": "V"}
